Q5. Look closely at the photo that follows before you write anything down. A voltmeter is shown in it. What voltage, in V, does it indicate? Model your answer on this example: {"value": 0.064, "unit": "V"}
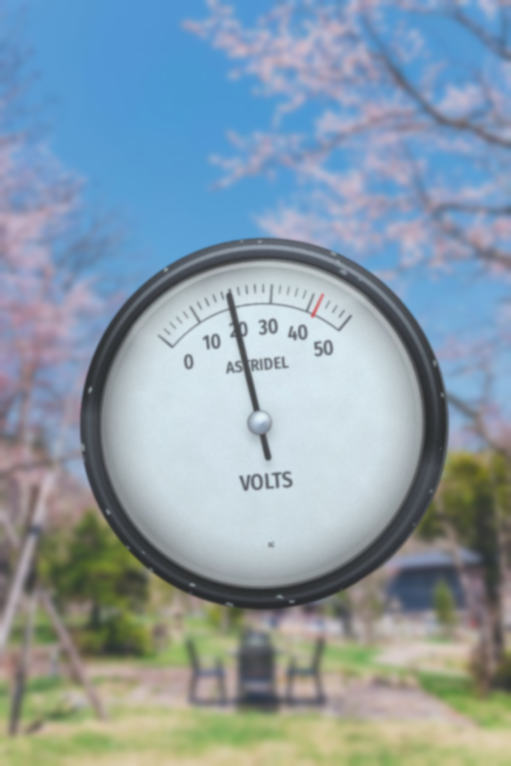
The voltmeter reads {"value": 20, "unit": "V"}
